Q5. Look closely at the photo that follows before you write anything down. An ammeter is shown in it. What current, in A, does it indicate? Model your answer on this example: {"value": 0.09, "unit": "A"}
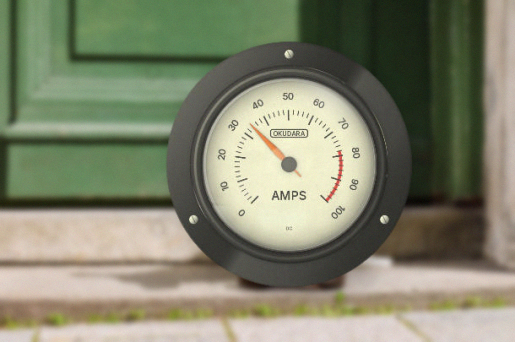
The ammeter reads {"value": 34, "unit": "A"}
